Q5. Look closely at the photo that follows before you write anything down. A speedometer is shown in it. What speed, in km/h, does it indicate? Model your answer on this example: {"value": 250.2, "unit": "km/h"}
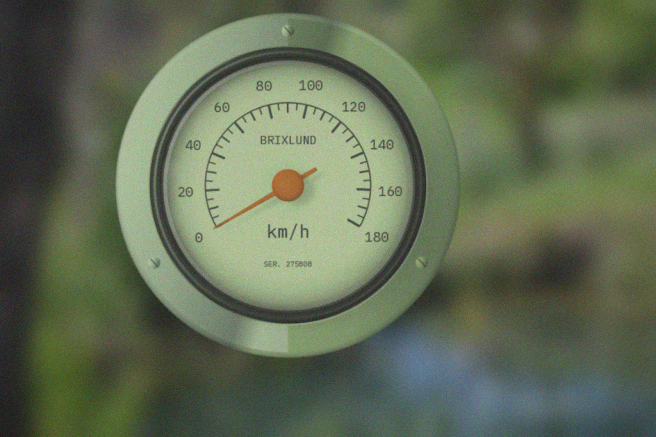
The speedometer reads {"value": 0, "unit": "km/h"}
